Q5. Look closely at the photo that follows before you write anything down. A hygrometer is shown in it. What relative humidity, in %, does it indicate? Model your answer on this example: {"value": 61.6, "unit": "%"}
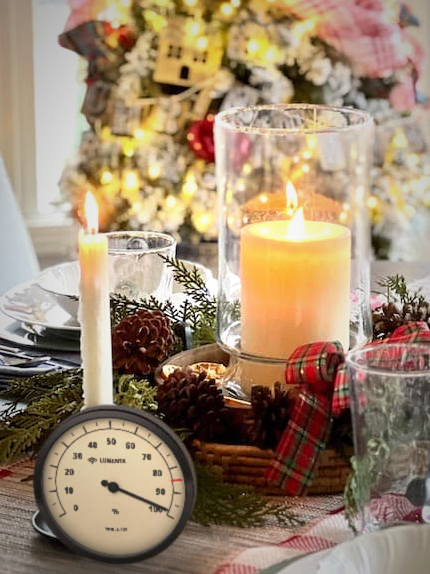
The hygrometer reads {"value": 97.5, "unit": "%"}
